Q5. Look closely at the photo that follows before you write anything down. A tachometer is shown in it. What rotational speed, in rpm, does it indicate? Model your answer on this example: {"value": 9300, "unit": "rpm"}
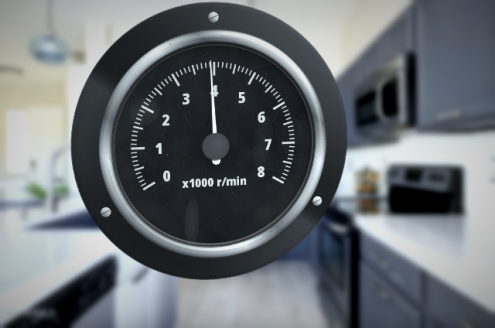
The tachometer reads {"value": 3900, "unit": "rpm"}
